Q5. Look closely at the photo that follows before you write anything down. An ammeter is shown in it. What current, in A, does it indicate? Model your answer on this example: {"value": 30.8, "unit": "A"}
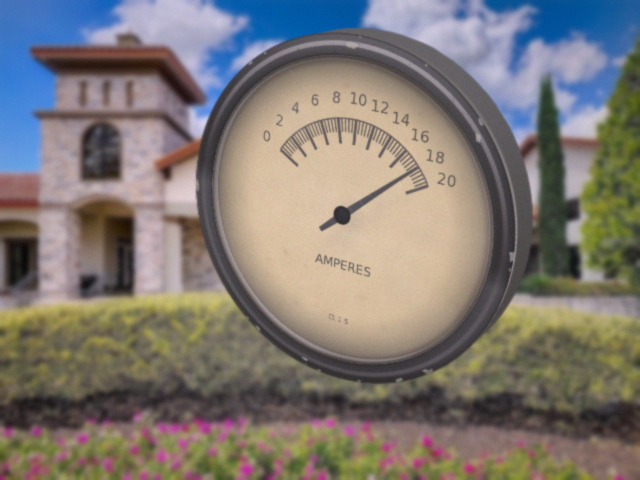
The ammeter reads {"value": 18, "unit": "A"}
